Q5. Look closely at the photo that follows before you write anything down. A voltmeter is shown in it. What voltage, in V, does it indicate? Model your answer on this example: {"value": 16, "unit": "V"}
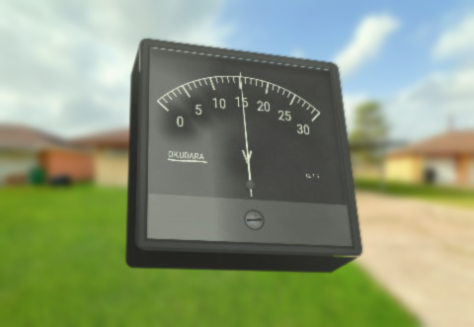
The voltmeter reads {"value": 15, "unit": "V"}
